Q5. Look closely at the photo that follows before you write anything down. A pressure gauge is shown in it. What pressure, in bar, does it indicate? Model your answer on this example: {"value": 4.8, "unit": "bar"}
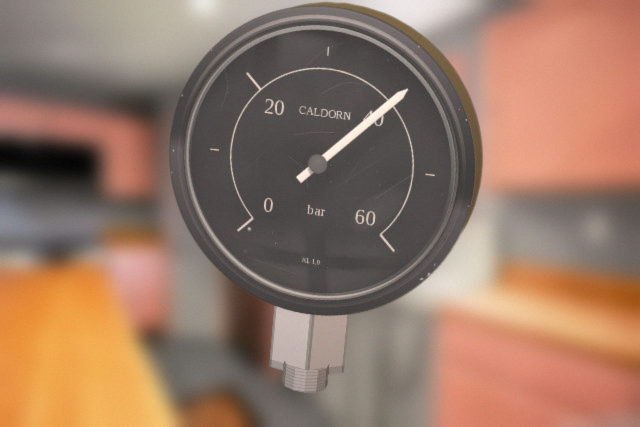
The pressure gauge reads {"value": 40, "unit": "bar"}
